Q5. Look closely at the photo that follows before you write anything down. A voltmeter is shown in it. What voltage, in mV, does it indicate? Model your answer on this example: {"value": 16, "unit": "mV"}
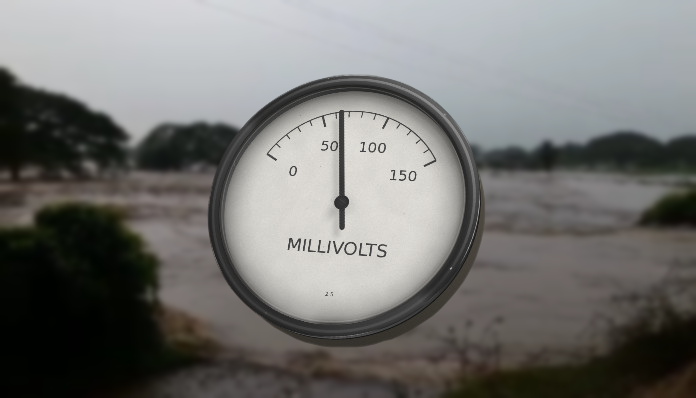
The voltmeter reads {"value": 65, "unit": "mV"}
